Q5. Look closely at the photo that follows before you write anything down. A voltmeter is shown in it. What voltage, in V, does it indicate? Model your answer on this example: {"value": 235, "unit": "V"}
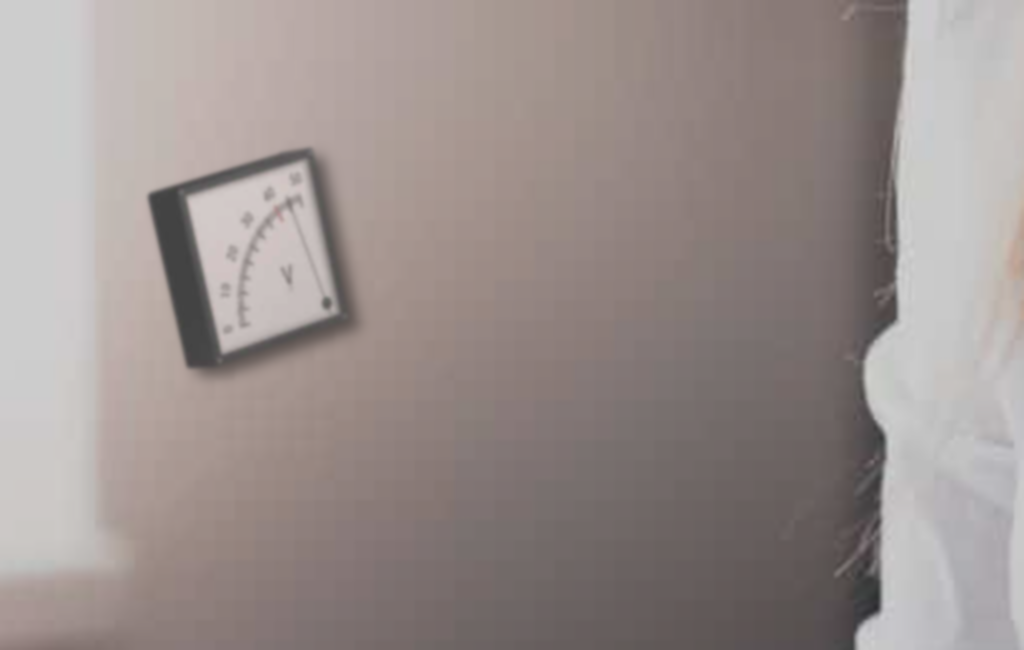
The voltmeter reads {"value": 45, "unit": "V"}
